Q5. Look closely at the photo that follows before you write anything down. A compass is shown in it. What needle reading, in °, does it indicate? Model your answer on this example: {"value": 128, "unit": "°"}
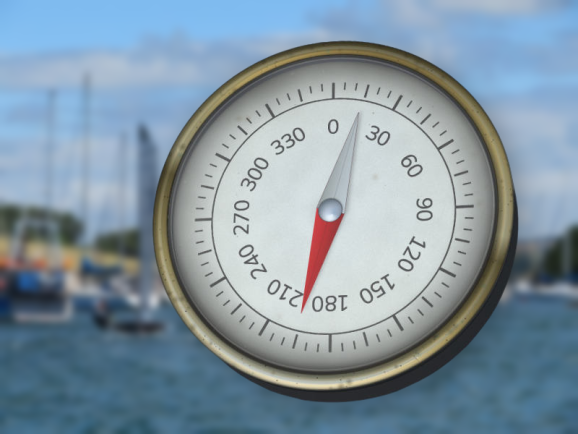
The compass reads {"value": 195, "unit": "°"}
